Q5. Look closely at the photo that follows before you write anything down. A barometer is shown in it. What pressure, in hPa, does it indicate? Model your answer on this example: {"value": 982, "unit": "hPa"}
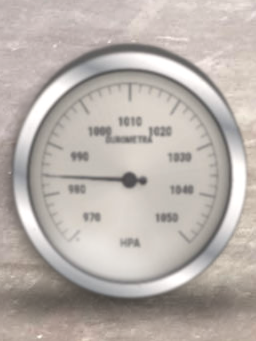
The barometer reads {"value": 984, "unit": "hPa"}
